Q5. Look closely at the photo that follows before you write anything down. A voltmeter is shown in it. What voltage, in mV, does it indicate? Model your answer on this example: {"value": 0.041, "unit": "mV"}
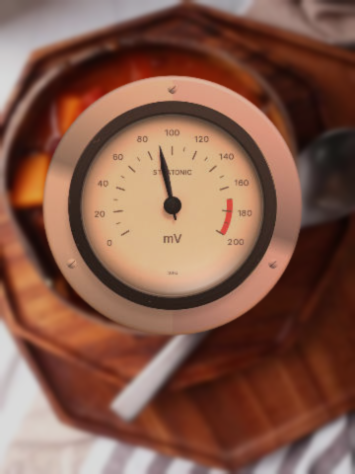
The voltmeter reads {"value": 90, "unit": "mV"}
